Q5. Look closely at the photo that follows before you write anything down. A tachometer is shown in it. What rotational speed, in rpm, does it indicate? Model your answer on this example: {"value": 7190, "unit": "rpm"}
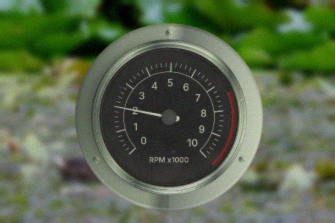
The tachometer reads {"value": 2000, "unit": "rpm"}
